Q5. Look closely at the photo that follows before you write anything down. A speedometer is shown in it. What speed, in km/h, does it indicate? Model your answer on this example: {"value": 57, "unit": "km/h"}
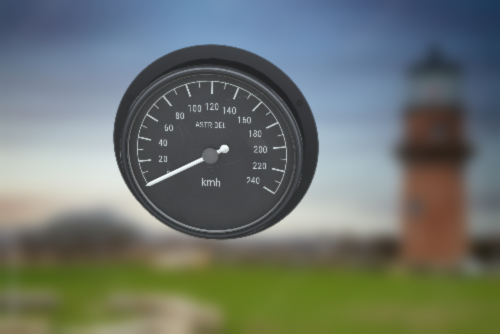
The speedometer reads {"value": 0, "unit": "km/h"}
